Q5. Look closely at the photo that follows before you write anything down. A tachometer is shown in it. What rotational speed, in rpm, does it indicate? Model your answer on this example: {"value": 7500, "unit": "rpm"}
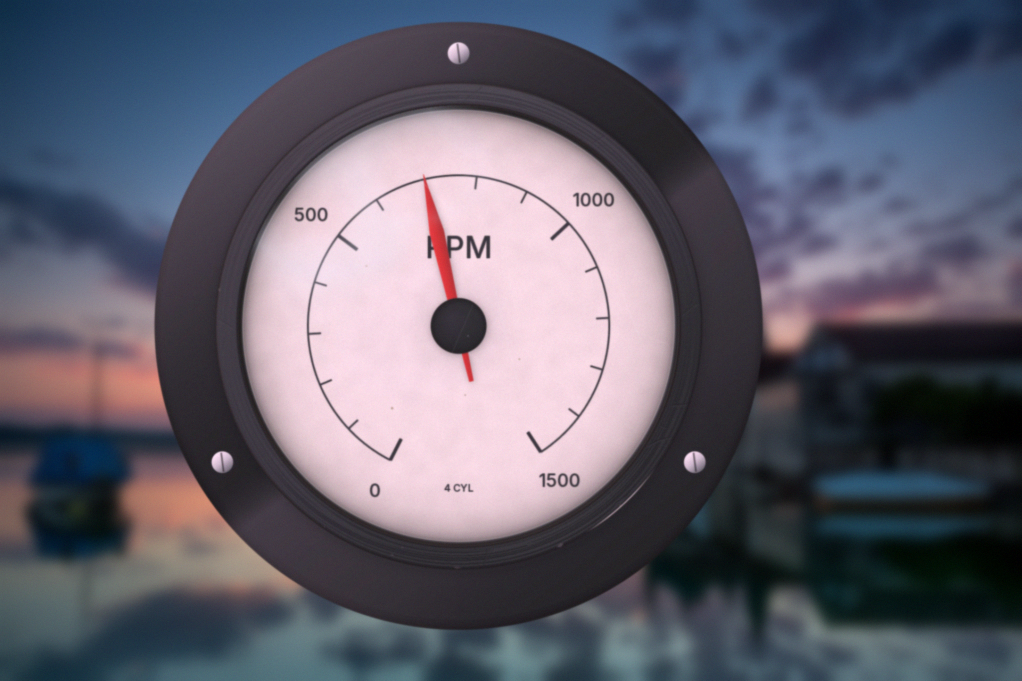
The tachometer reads {"value": 700, "unit": "rpm"}
